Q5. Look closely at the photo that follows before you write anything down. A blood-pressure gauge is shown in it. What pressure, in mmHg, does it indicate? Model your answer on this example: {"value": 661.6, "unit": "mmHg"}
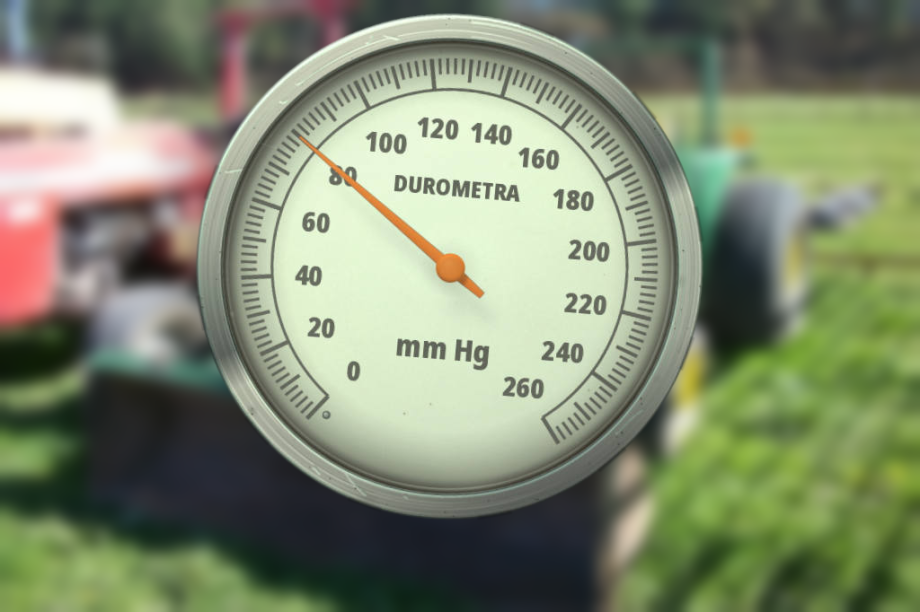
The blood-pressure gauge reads {"value": 80, "unit": "mmHg"}
